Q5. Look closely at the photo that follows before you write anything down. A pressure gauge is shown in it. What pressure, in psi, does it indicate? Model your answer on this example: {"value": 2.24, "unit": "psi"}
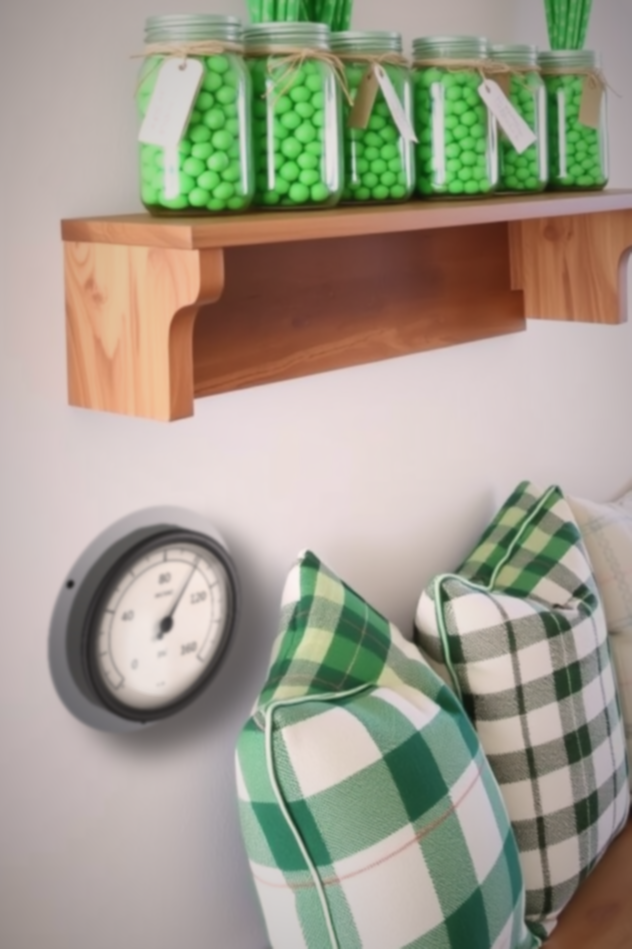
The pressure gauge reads {"value": 100, "unit": "psi"}
